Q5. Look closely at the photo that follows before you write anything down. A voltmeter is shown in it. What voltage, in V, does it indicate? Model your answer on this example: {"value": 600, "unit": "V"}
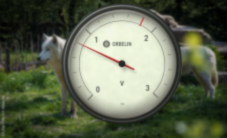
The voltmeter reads {"value": 0.8, "unit": "V"}
